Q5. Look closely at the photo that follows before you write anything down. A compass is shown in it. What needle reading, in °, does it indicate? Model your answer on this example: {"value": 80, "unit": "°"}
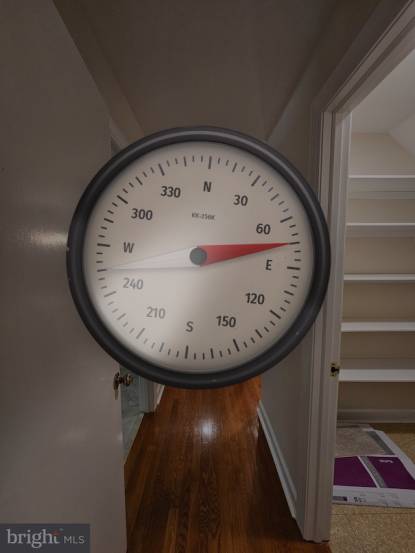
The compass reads {"value": 75, "unit": "°"}
